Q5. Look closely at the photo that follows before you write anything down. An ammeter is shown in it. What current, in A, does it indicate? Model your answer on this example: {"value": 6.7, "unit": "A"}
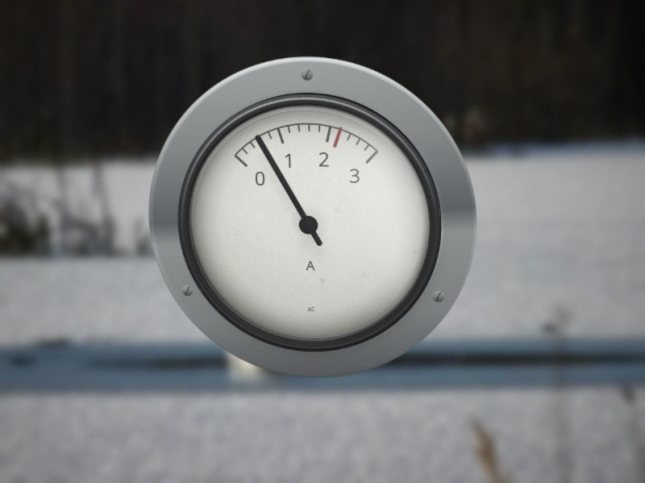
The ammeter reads {"value": 0.6, "unit": "A"}
